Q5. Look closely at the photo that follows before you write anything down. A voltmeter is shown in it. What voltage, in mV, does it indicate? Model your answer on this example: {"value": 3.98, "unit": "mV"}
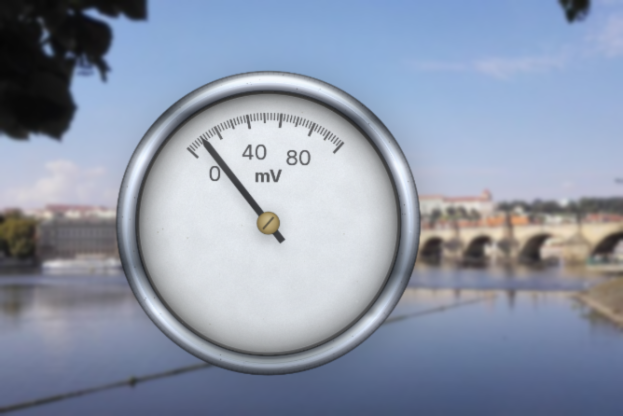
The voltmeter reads {"value": 10, "unit": "mV"}
